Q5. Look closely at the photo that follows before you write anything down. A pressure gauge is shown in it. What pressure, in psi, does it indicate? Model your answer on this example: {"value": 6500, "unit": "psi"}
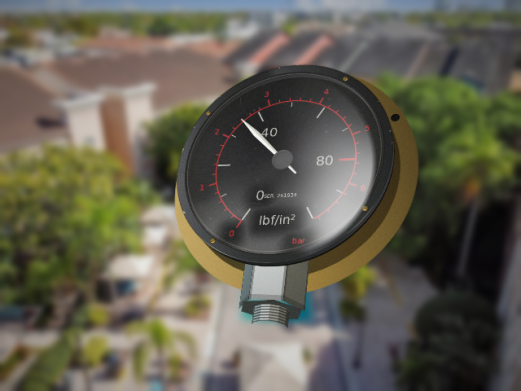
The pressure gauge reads {"value": 35, "unit": "psi"}
